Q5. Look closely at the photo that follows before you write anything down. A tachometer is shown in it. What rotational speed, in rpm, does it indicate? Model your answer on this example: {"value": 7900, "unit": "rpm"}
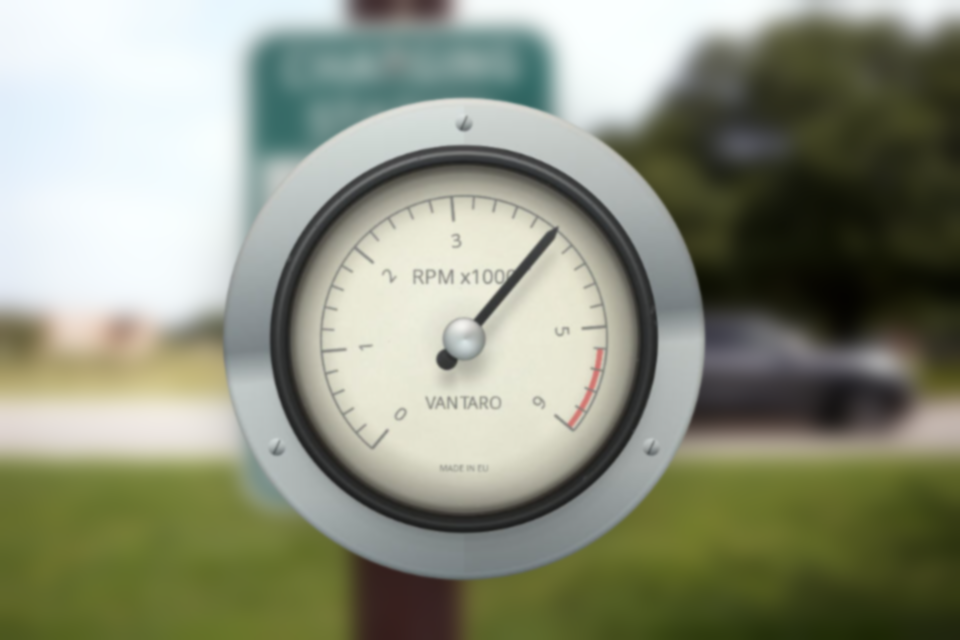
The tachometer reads {"value": 4000, "unit": "rpm"}
